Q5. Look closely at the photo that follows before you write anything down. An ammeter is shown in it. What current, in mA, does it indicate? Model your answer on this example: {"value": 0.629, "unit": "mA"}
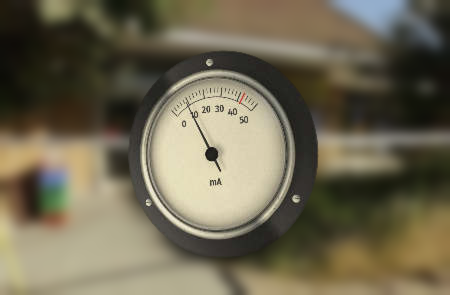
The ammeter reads {"value": 10, "unit": "mA"}
